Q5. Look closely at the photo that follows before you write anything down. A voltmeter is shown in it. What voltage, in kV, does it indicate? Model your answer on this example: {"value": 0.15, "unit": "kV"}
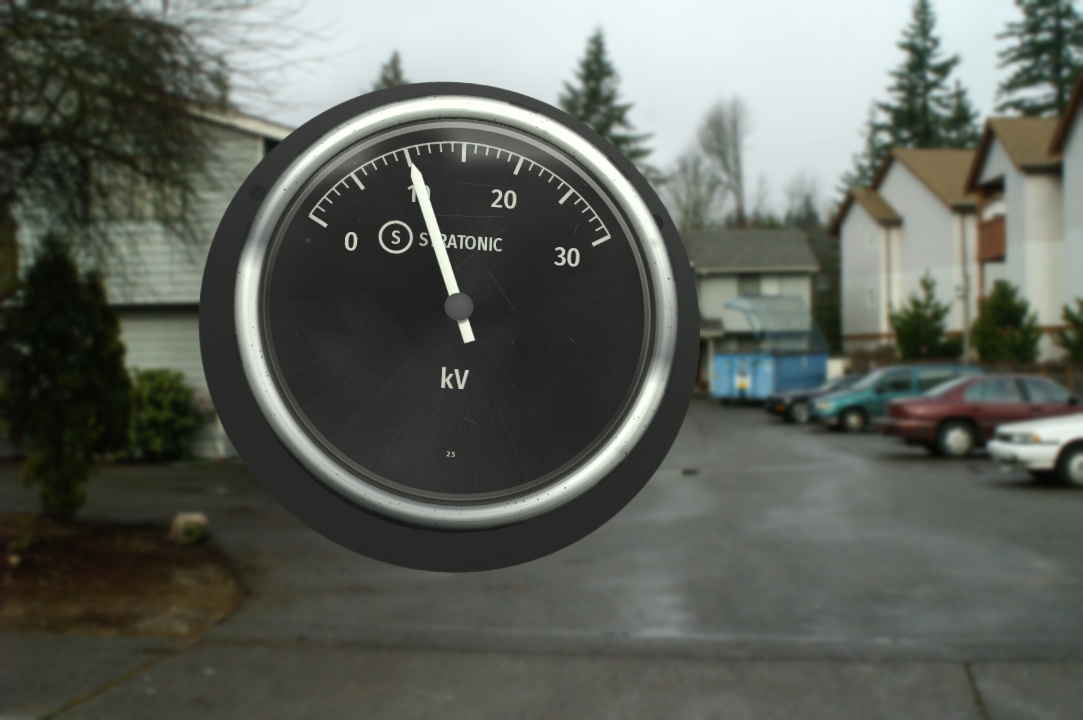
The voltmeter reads {"value": 10, "unit": "kV"}
